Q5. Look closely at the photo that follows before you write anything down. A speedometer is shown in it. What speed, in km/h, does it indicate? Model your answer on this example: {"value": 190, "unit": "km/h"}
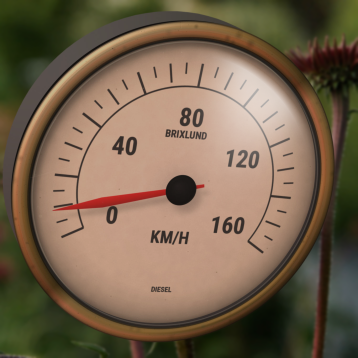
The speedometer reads {"value": 10, "unit": "km/h"}
